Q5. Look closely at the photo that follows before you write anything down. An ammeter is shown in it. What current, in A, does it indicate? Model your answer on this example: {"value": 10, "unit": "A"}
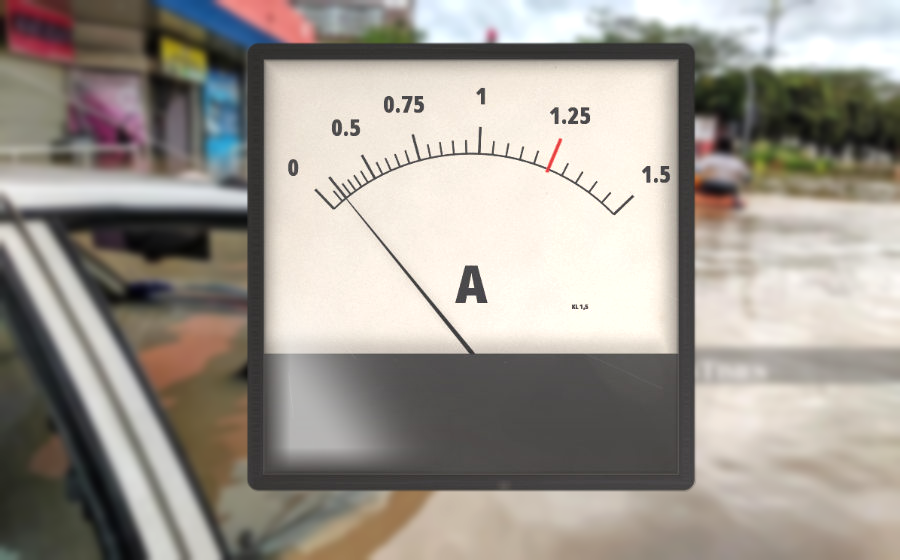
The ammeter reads {"value": 0.25, "unit": "A"}
